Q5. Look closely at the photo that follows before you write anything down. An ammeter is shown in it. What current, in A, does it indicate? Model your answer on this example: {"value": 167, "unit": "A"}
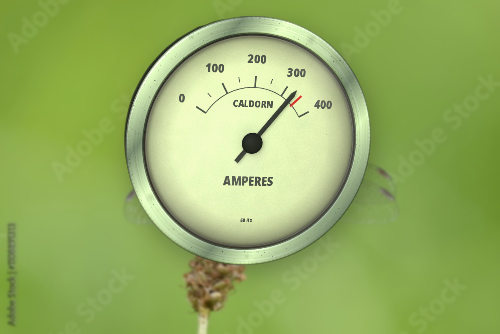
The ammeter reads {"value": 325, "unit": "A"}
